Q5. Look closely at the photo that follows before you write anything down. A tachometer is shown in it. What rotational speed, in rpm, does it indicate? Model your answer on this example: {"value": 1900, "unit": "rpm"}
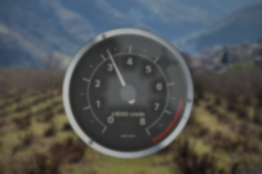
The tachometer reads {"value": 3250, "unit": "rpm"}
